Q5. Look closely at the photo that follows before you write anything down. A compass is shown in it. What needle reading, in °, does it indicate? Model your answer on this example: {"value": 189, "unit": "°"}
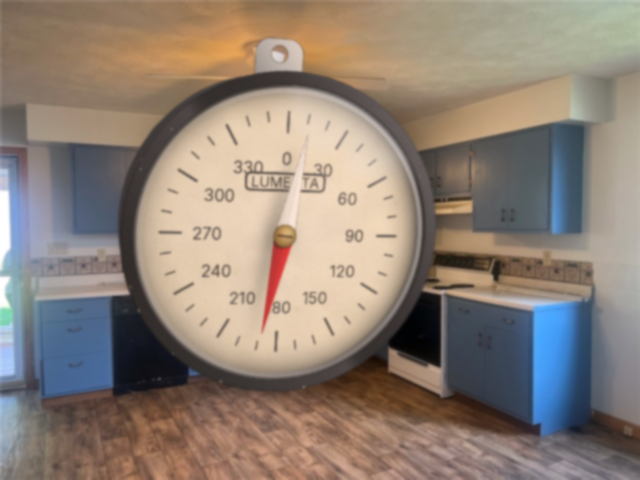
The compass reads {"value": 190, "unit": "°"}
